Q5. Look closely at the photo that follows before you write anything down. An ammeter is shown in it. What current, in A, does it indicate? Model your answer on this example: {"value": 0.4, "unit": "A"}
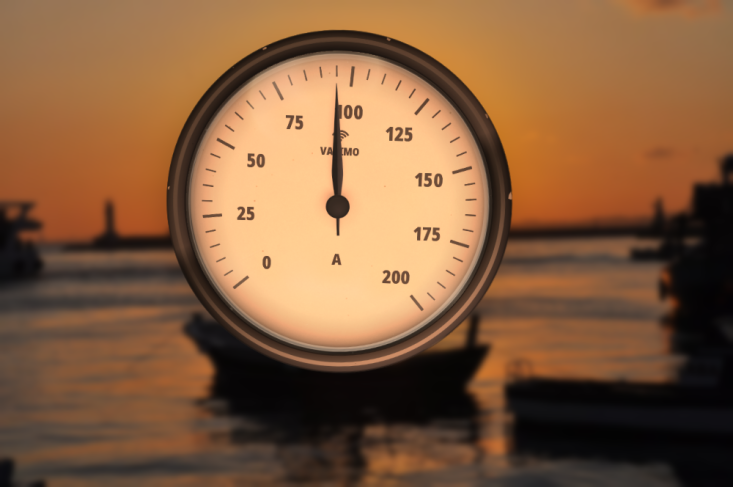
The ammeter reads {"value": 95, "unit": "A"}
